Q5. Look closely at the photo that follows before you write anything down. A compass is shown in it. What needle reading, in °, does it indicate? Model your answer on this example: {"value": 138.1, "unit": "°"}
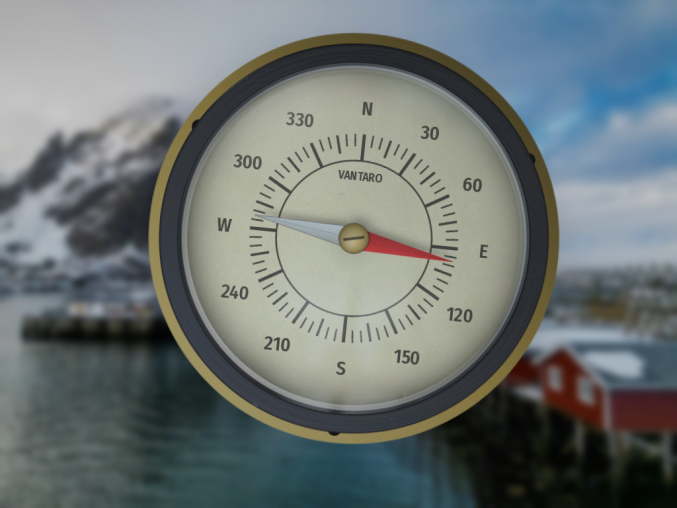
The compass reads {"value": 97.5, "unit": "°"}
